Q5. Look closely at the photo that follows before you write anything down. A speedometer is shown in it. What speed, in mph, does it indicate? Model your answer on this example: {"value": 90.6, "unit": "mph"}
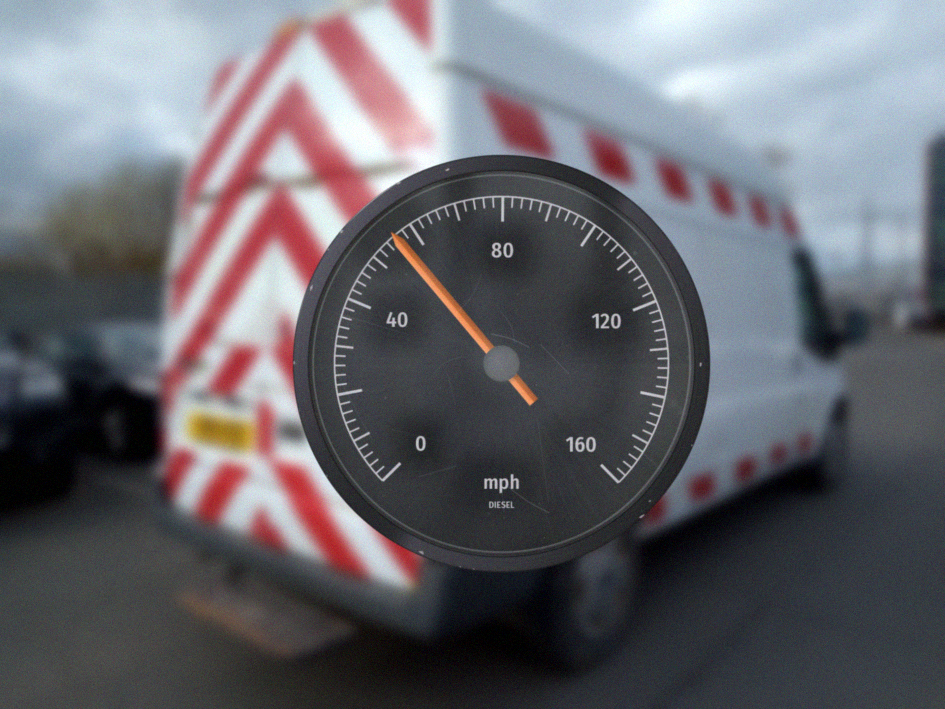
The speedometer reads {"value": 56, "unit": "mph"}
